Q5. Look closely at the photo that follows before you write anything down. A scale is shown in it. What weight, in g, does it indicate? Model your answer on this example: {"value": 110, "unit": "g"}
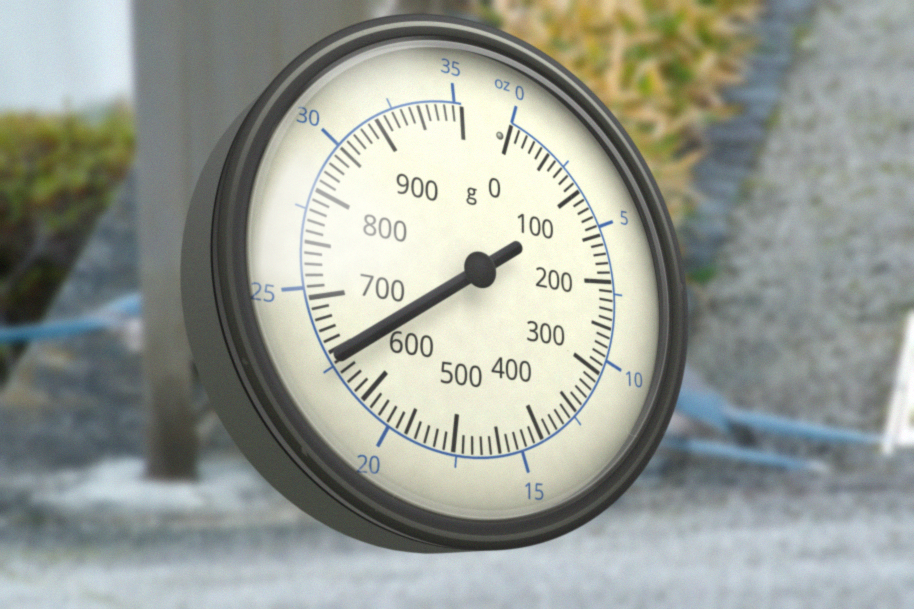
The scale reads {"value": 645, "unit": "g"}
